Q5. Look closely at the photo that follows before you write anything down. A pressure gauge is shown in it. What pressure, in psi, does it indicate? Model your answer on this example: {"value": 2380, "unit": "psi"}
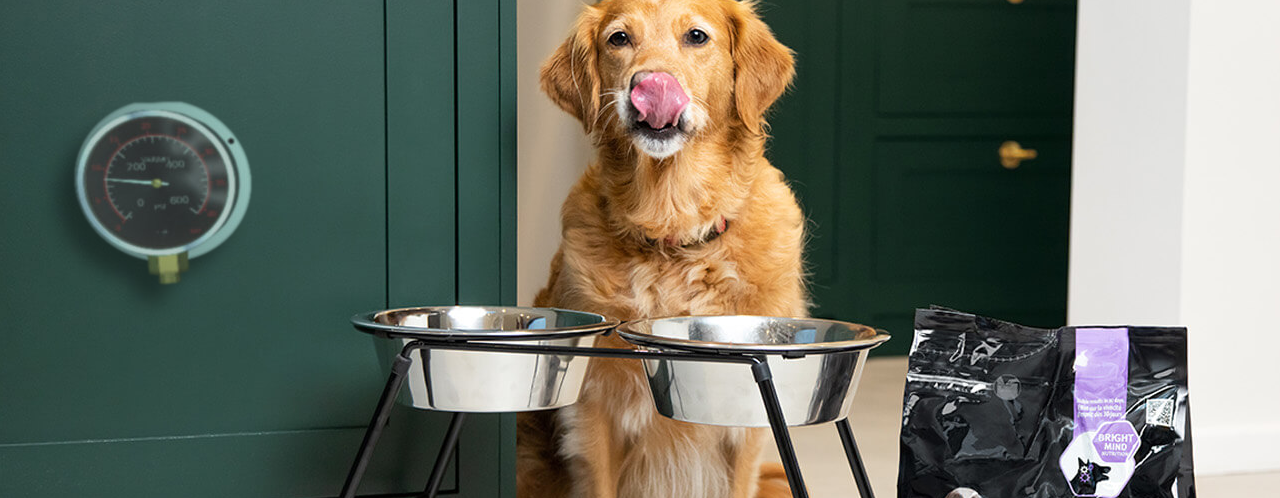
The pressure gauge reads {"value": 120, "unit": "psi"}
